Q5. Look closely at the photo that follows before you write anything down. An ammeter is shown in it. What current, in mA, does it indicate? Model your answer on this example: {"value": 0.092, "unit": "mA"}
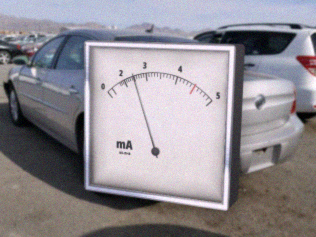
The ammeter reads {"value": 2.5, "unit": "mA"}
